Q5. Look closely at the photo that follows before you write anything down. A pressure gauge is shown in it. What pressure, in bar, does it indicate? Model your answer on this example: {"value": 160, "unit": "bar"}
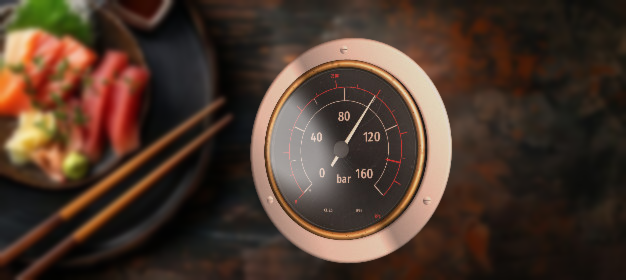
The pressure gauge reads {"value": 100, "unit": "bar"}
